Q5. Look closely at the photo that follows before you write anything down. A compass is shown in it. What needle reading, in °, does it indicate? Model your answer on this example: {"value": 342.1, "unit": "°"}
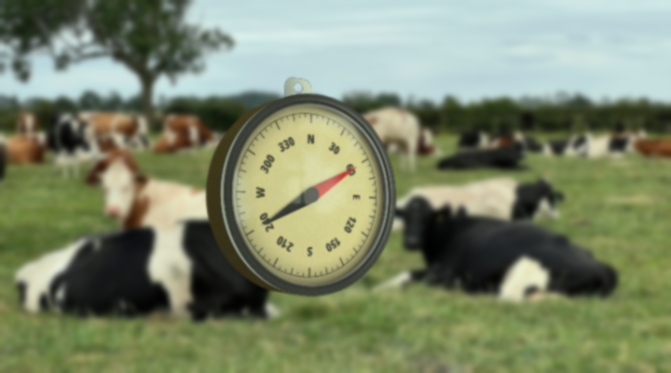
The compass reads {"value": 60, "unit": "°"}
